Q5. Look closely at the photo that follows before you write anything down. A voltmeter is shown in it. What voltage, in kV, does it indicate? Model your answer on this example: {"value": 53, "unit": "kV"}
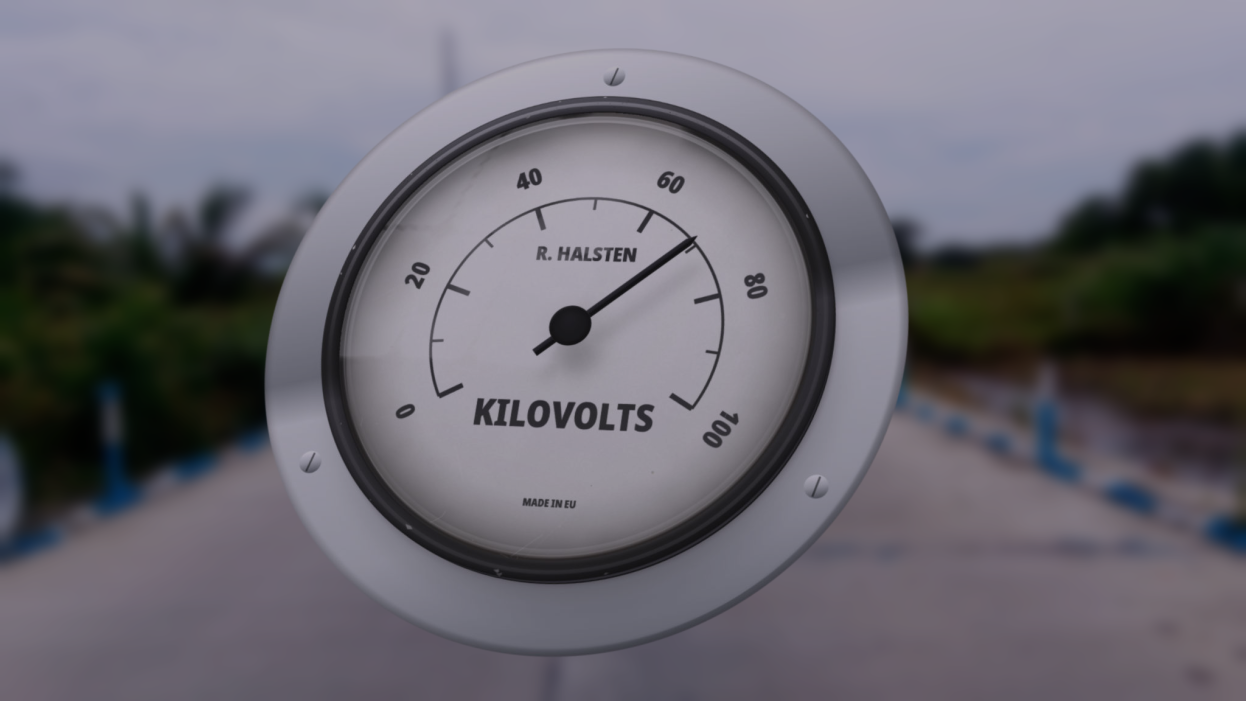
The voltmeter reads {"value": 70, "unit": "kV"}
